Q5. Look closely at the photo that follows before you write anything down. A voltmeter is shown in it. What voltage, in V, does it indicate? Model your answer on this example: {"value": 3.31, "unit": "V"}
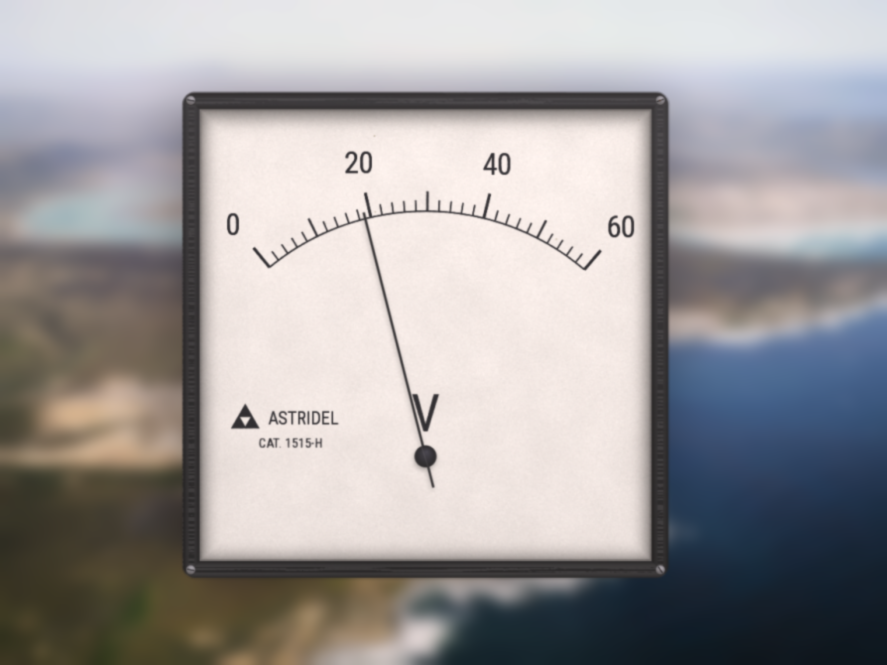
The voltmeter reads {"value": 19, "unit": "V"}
